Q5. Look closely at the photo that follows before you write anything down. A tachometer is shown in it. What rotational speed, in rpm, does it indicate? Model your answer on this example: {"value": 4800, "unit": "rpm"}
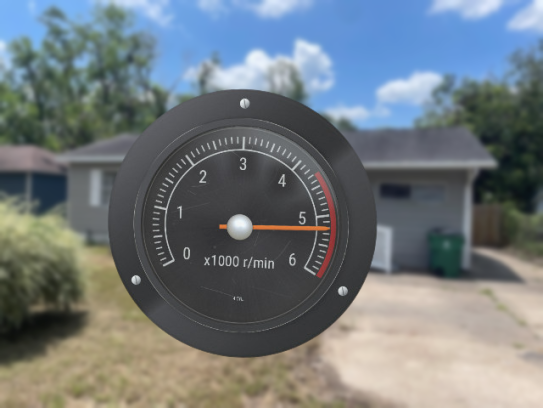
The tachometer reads {"value": 5200, "unit": "rpm"}
